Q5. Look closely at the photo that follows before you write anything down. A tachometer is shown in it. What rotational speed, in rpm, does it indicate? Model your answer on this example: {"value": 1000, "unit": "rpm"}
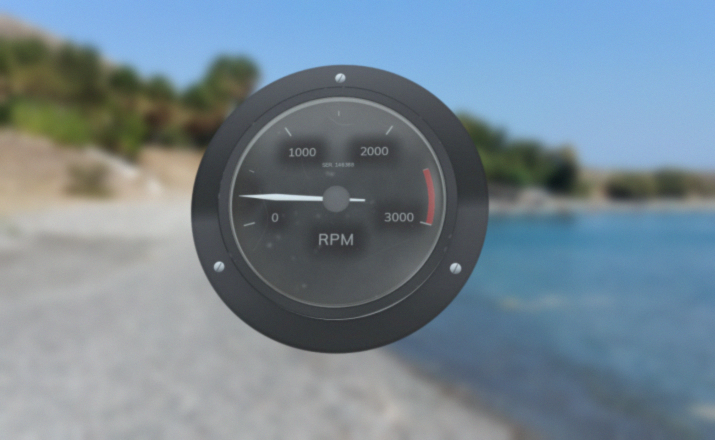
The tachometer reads {"value": 250, "unit": "rpm"}
